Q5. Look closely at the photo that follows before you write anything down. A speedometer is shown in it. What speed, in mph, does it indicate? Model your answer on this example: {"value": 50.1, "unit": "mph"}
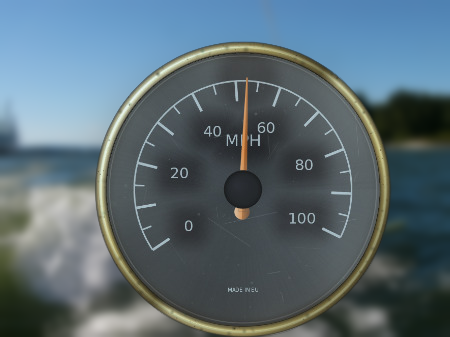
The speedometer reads {"value": 52.5, "unit": "mph"}
